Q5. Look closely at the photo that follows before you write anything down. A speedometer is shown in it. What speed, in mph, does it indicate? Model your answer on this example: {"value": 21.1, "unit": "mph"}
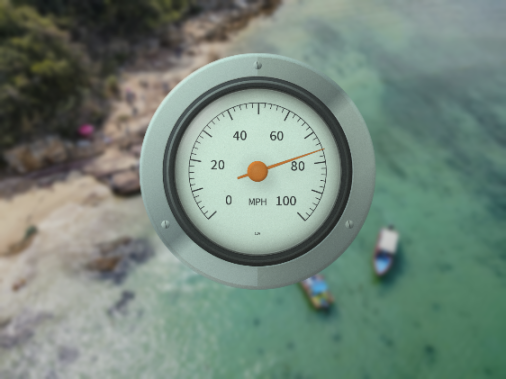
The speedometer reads {"value": 76, "unit": "mph"}
